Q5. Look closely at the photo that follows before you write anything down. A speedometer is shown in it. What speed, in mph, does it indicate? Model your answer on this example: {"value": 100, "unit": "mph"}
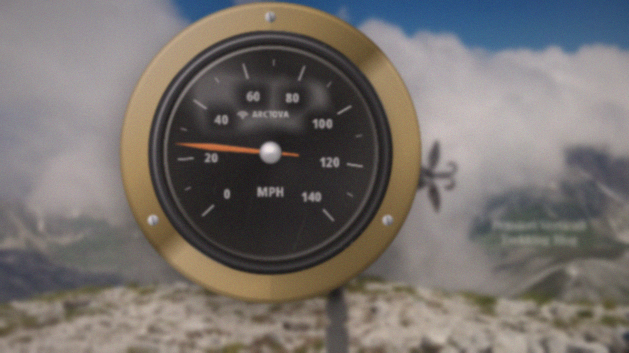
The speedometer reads {"value": 25, "unit": "mph"}
